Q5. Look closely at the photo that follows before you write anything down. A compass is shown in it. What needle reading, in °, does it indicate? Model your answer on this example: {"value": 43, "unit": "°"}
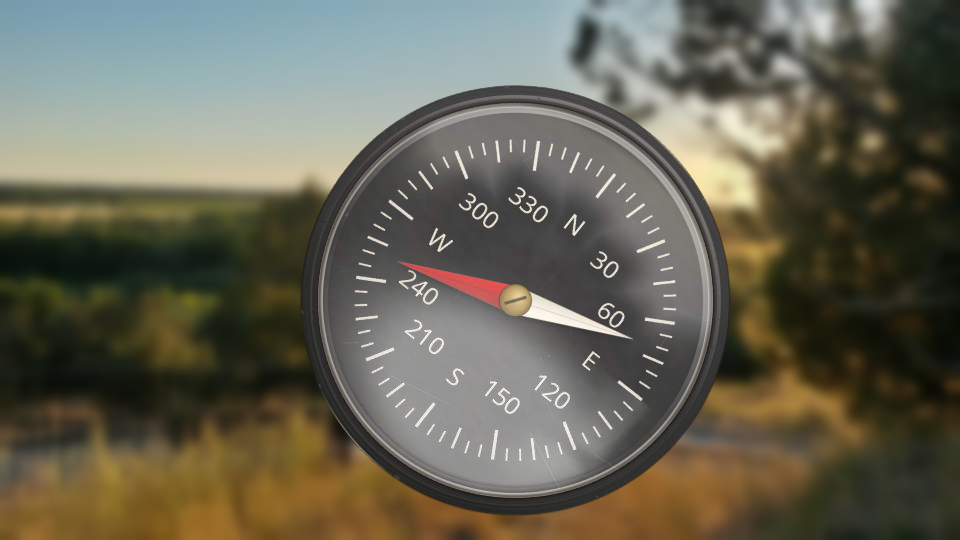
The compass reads {"value": 250, "unit": "°"}
